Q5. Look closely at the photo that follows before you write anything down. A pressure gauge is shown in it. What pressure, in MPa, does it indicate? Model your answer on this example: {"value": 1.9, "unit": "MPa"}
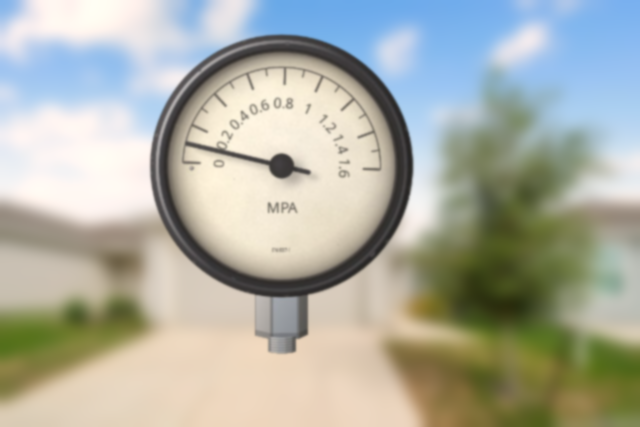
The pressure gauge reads {"value": 0.1, "unit": "MPa"}
